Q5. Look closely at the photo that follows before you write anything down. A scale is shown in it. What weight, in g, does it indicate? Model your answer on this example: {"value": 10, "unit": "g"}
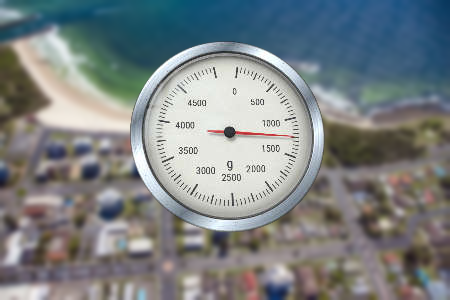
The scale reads {"value": 1250, "unit": "g"}
